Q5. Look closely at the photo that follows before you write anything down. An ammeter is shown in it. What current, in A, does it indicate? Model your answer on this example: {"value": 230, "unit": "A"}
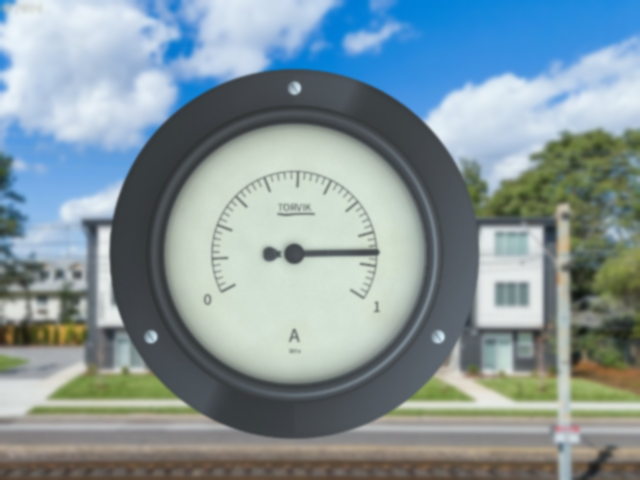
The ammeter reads {"value": 0.86, "unit": "A"}
